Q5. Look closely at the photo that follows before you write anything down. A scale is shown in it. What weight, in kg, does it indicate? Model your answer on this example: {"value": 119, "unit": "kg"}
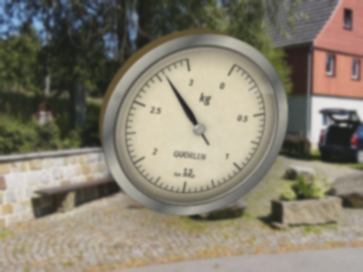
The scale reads {"value": 2.8, "unit": "kg"}
